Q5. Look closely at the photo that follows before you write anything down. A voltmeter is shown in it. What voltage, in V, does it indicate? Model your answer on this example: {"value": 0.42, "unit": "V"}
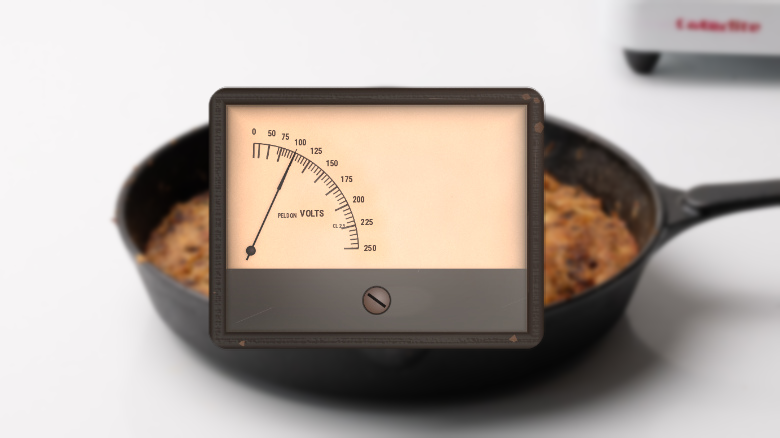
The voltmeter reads {"value": 100, "unit": "V"}
